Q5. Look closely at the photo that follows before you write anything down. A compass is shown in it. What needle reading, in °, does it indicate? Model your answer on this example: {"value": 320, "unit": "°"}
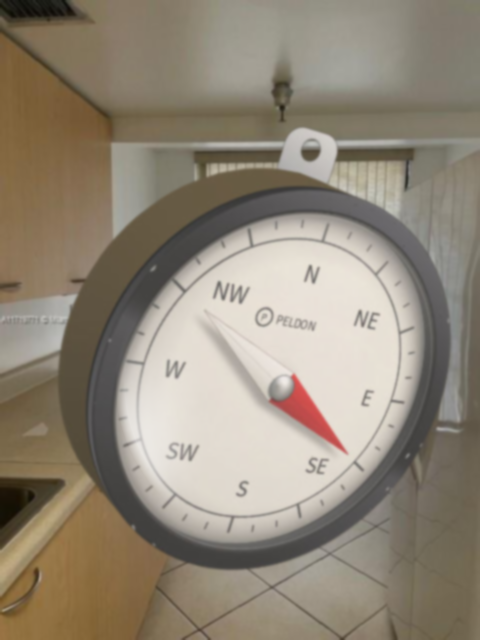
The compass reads {"value": 120, "unit": "°"}
